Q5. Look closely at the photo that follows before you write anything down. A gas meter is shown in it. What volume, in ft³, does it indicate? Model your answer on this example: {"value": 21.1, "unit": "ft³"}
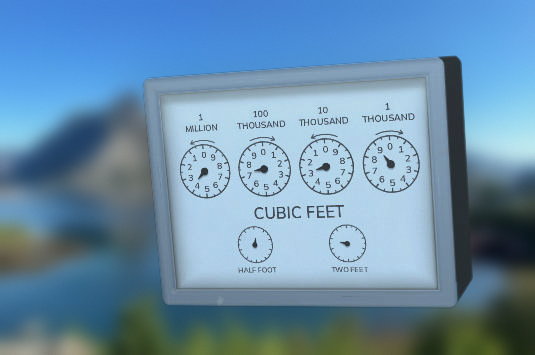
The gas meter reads {"value": 372900, "unit": "ft³"}
